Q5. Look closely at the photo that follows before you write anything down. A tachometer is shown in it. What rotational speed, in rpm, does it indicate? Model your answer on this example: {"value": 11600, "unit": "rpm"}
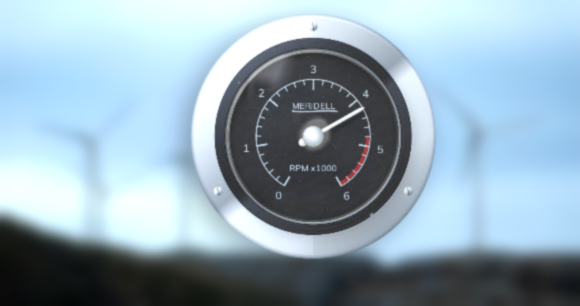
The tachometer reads {"value": 4200, "unit": "rpm"}
